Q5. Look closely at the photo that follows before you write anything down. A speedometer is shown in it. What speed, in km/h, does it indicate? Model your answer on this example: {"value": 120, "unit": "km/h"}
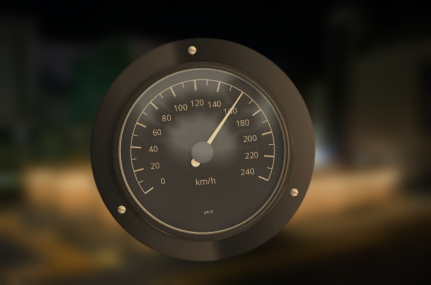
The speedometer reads {"value": 160, "unit": "km/h"}
